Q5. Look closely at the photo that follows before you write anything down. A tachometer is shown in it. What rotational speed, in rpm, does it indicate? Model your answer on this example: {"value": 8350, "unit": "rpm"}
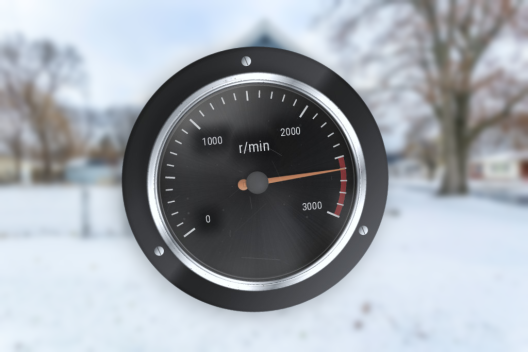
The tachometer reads {"value": 2600, "unit": "rpm"}
